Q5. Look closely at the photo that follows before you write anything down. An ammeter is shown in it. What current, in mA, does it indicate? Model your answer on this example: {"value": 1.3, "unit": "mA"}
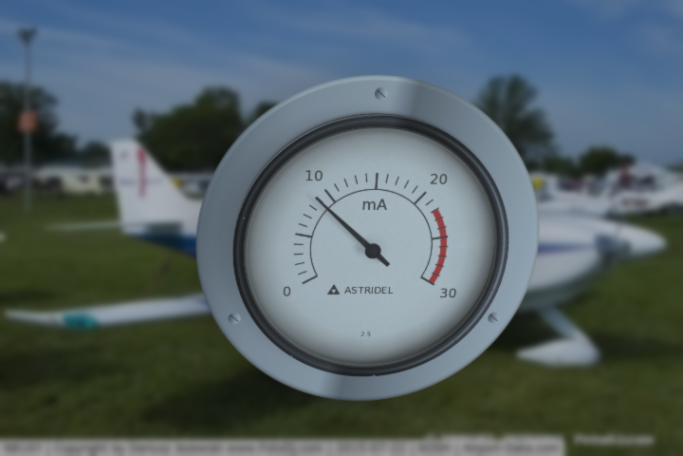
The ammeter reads {"value": 9, "unit": "mA"}
